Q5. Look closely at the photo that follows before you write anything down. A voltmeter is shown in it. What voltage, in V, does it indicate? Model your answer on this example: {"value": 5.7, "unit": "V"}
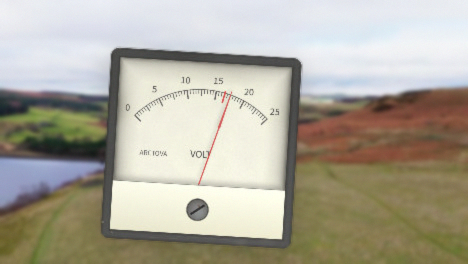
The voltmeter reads {"value": 17.5, "unit": "V"}
